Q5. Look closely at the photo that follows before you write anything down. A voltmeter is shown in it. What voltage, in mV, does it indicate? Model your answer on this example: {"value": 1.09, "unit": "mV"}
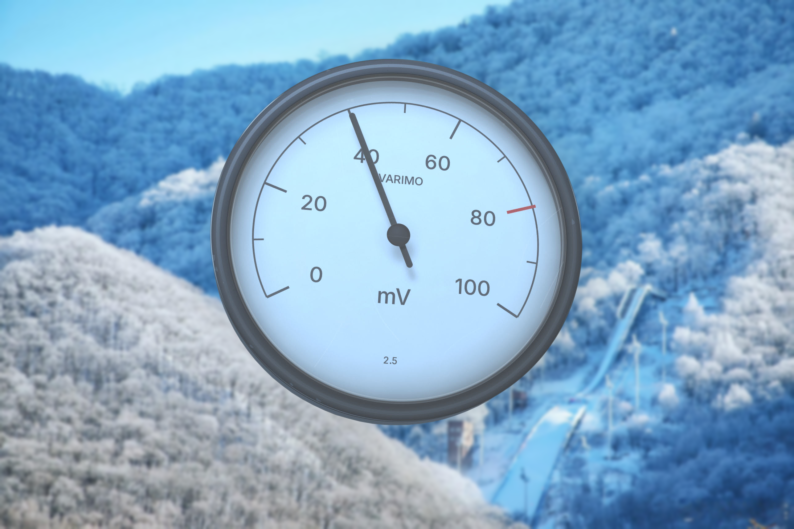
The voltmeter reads {"value": 40, "unit": "mV"}
